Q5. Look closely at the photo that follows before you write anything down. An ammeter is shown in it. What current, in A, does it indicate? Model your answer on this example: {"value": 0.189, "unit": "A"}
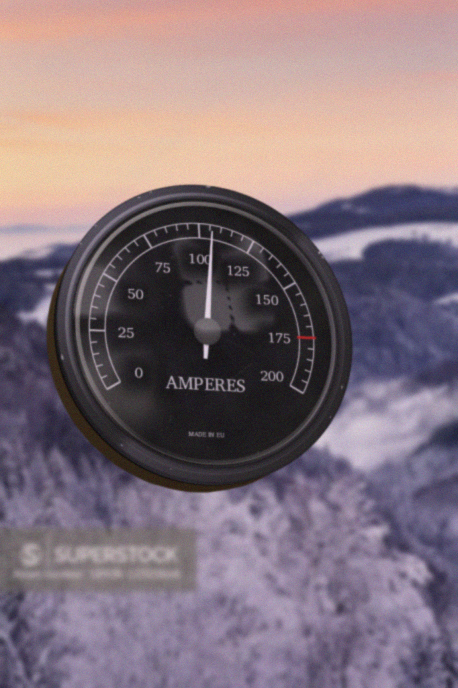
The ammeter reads {"value": 105, "unit": "A"}
